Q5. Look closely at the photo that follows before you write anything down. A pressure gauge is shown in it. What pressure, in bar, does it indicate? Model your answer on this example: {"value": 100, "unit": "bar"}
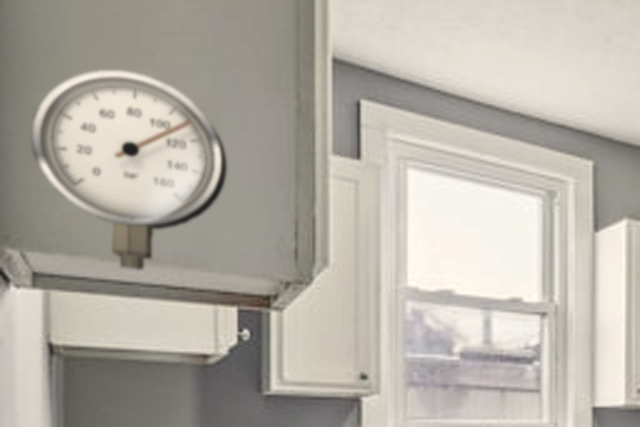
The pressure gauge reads {"value": 110, "unit": "bar"}
